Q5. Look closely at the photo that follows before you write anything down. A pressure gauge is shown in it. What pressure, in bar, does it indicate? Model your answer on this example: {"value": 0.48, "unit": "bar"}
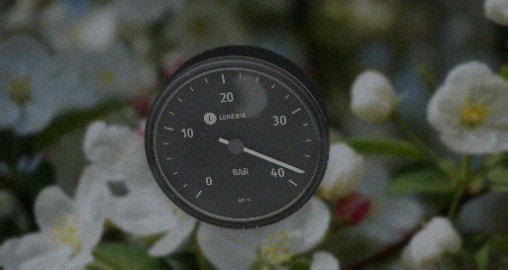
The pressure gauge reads {"value": 38, "unit": "bar"}
